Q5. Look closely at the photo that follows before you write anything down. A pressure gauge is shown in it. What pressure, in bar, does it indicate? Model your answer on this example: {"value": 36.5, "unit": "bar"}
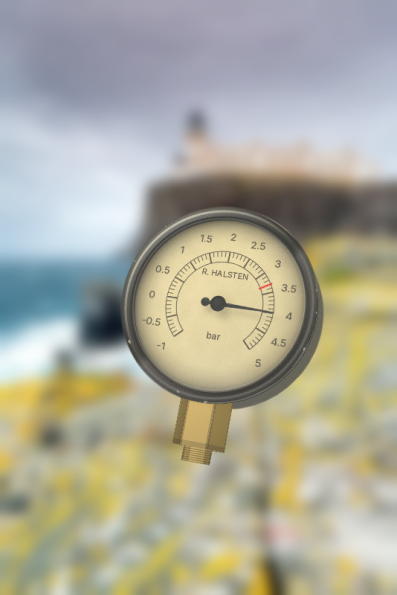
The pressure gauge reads {"value": 4, "unit": "bar"}
